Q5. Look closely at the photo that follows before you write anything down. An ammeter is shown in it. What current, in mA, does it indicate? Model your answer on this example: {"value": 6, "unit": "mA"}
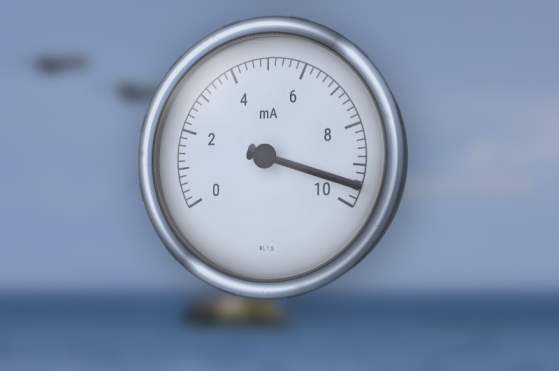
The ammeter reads {"value": 9.5, "unit": "mA"}
